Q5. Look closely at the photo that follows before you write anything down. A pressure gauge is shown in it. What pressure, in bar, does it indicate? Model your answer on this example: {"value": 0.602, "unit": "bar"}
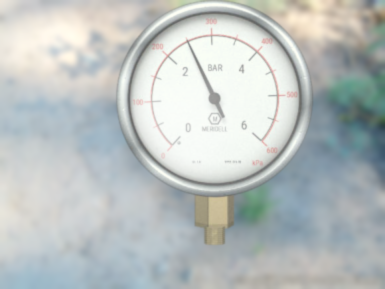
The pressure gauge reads {"value": 2.5, "unit": "bar"}
